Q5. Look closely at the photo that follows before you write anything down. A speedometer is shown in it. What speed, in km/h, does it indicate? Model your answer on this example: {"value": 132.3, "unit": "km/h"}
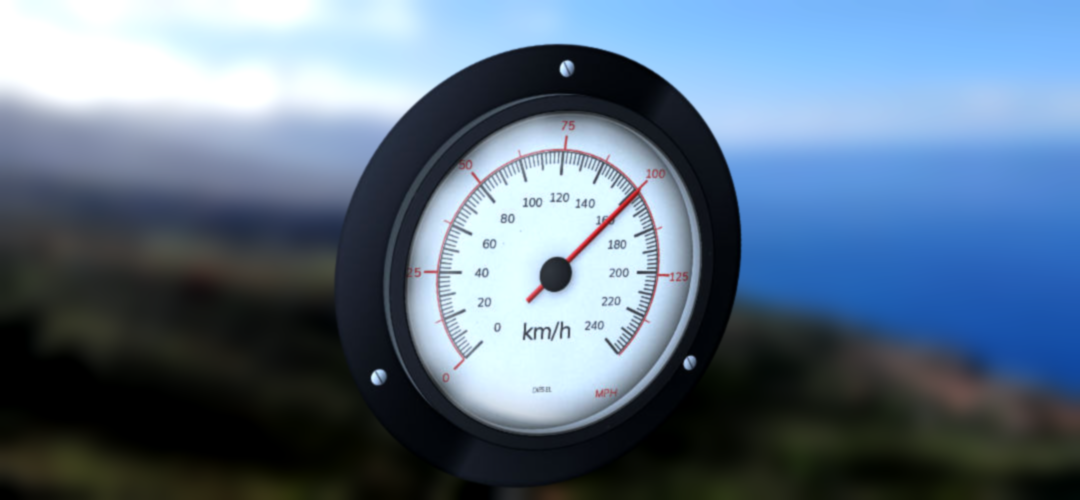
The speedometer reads {"value": 160, "unit": "km/h"}
